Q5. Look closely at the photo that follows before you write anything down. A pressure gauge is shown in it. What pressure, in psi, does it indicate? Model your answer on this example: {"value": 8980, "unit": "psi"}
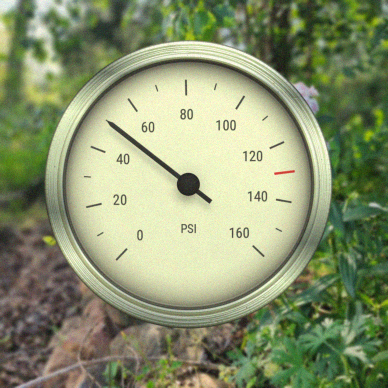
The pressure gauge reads {"value": 50, "unit": "psi"}
